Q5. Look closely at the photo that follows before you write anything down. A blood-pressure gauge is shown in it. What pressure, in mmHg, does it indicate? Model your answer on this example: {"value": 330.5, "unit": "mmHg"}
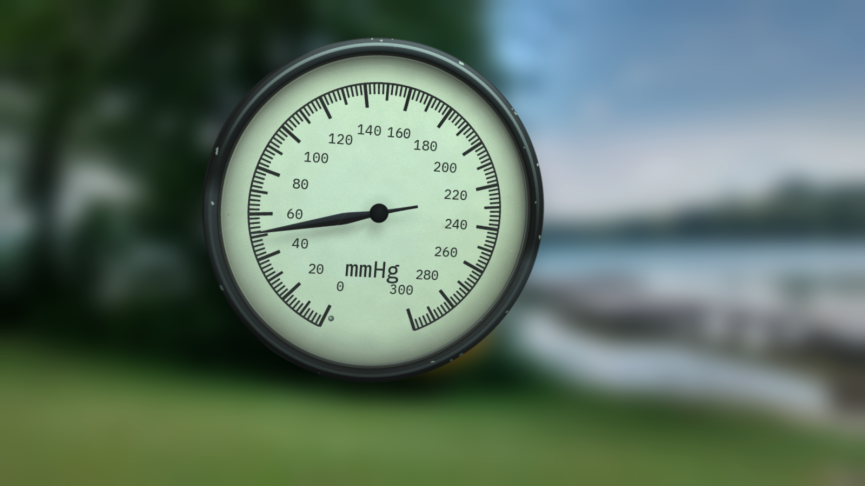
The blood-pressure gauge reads {"value": 52, "unit": "mmHg"}
